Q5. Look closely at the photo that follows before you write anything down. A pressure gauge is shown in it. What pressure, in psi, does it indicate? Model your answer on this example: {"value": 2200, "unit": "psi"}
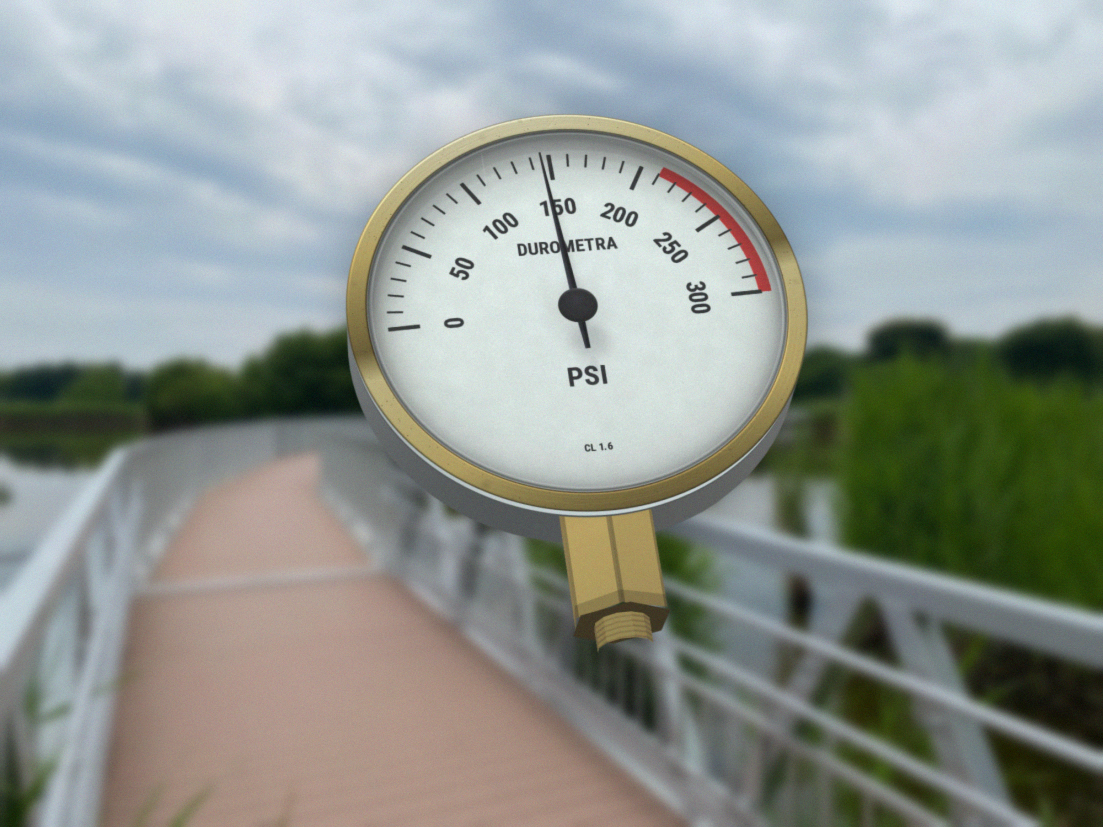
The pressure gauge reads {"value": 145, "unit": "psi"}
